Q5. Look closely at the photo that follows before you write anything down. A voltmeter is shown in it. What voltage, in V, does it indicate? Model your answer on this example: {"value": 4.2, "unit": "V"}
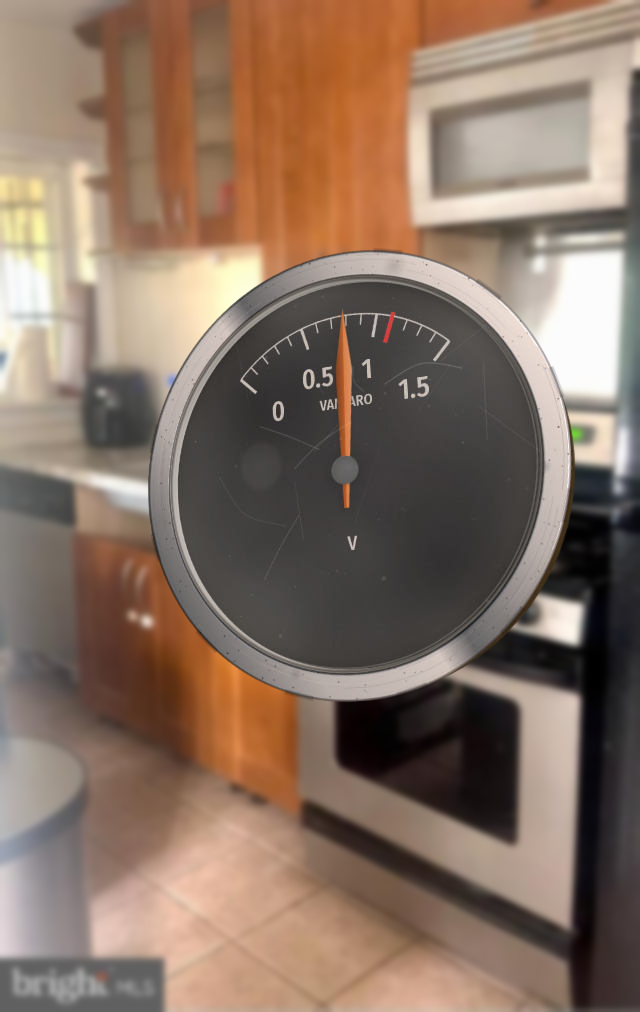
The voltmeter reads {"value": 0.8, "unit": "V"}
